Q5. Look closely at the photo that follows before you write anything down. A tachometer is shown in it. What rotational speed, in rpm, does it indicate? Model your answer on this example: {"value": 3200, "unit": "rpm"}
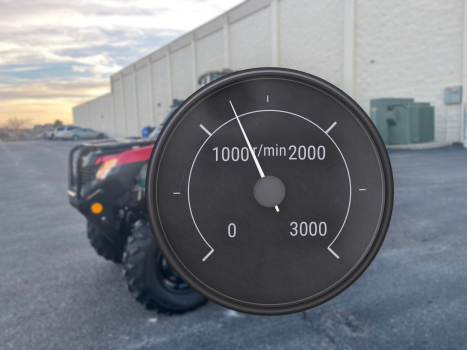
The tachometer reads {"value": 1250, "unit": "rpm"}
